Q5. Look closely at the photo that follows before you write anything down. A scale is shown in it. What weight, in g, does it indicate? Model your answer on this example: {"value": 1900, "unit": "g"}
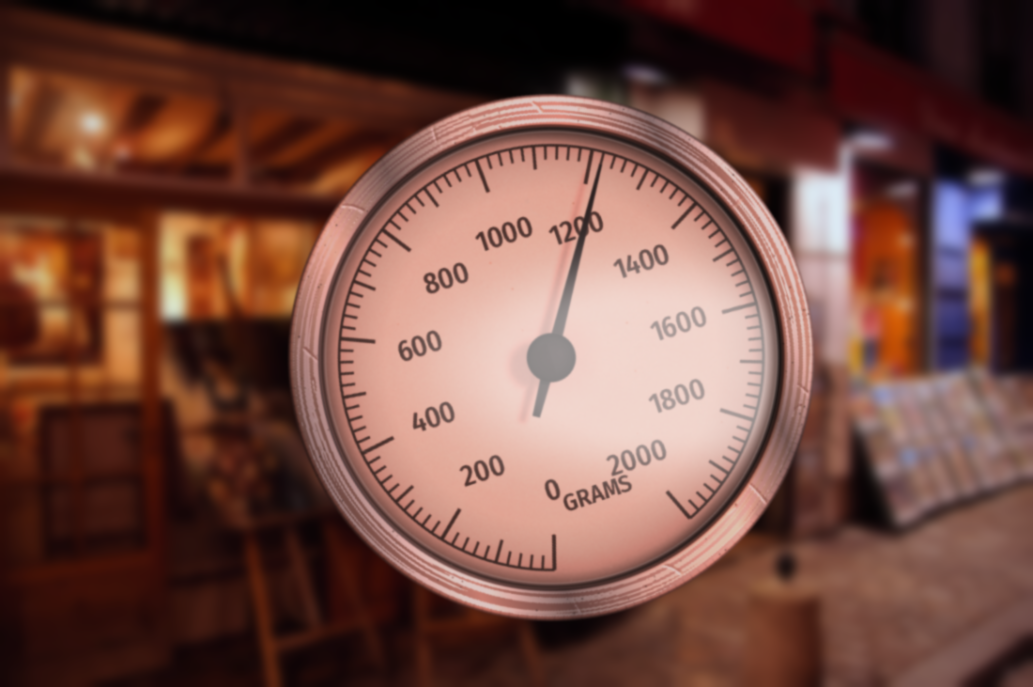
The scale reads {"value": 1220, "unit": "g"}
